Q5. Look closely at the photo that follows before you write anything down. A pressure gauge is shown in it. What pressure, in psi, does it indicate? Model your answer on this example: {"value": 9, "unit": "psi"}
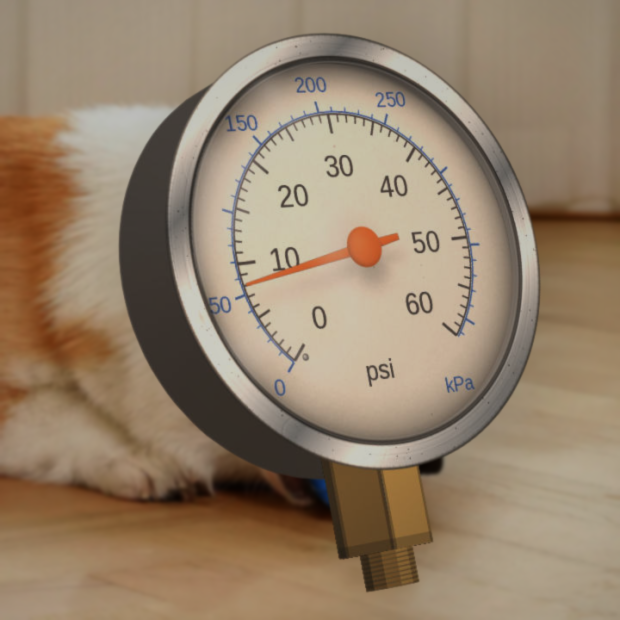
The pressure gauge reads {"value": 8, "unit": "psi"}
